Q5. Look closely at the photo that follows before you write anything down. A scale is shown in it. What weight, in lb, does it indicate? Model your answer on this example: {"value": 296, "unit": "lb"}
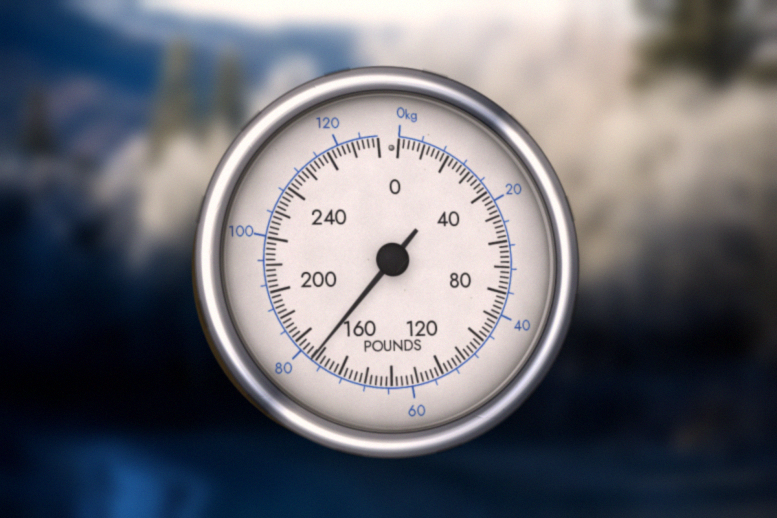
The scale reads {"value": 172, "unit": "lb"}
